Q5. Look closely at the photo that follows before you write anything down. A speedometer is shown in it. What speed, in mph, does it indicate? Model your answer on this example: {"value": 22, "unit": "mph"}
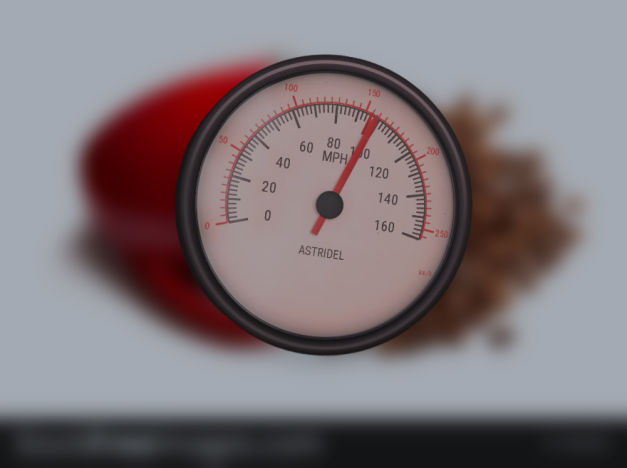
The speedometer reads {"value": 98, "unit": "mph"}
